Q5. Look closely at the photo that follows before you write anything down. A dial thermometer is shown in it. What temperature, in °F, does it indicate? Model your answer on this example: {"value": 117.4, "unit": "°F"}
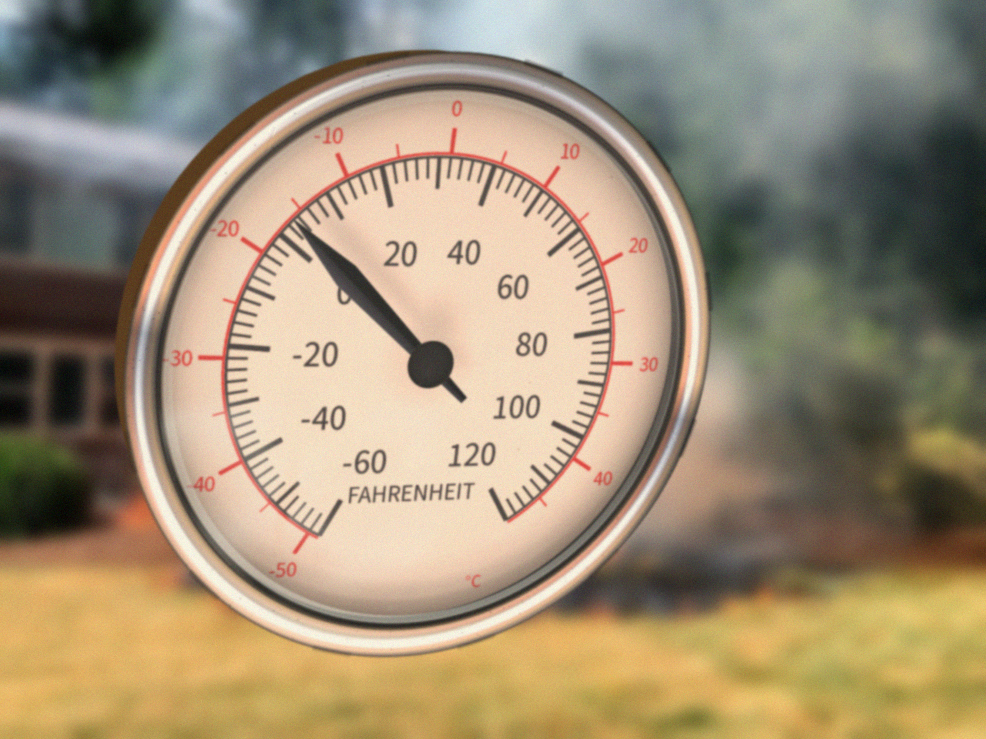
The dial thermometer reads {"value": 3, "unit": "°F"}
